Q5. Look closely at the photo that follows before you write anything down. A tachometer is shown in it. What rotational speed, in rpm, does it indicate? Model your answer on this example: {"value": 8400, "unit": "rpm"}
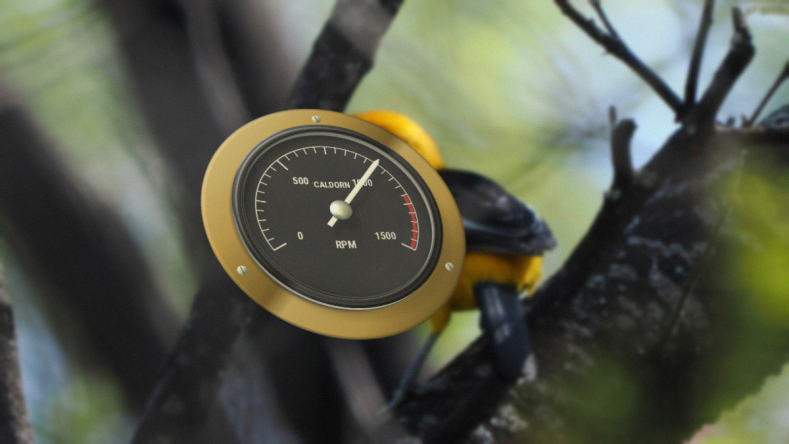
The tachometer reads {"value": 1000, "unit": "rpm"}
